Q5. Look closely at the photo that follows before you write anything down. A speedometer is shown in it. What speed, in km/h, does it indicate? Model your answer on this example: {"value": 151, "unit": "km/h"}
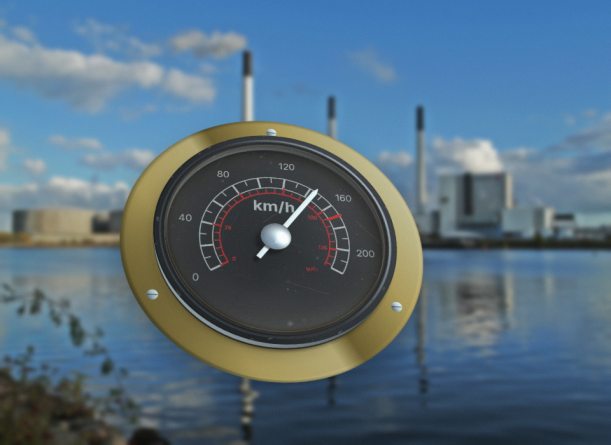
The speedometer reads {"value": 145, "unit": "km/h"}
